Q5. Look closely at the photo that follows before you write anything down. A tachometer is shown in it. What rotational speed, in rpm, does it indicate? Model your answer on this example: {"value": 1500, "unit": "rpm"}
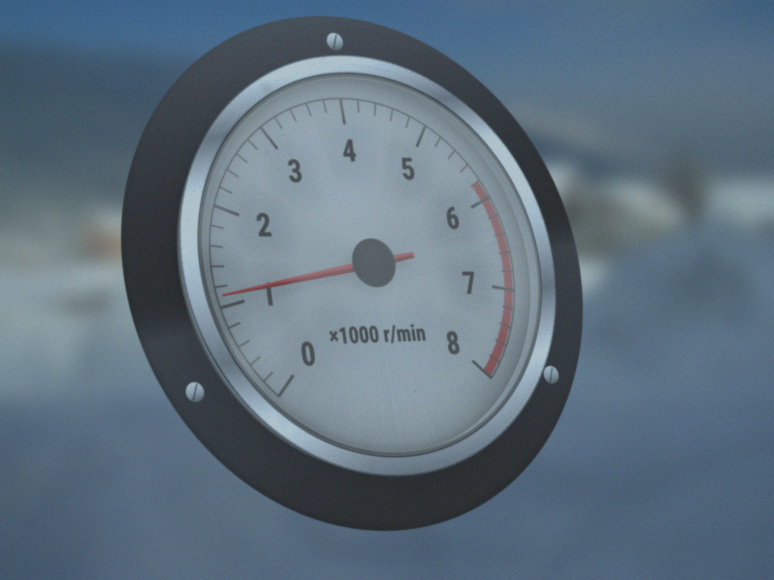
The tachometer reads {"value": 1100, "unit": "rpm"}
